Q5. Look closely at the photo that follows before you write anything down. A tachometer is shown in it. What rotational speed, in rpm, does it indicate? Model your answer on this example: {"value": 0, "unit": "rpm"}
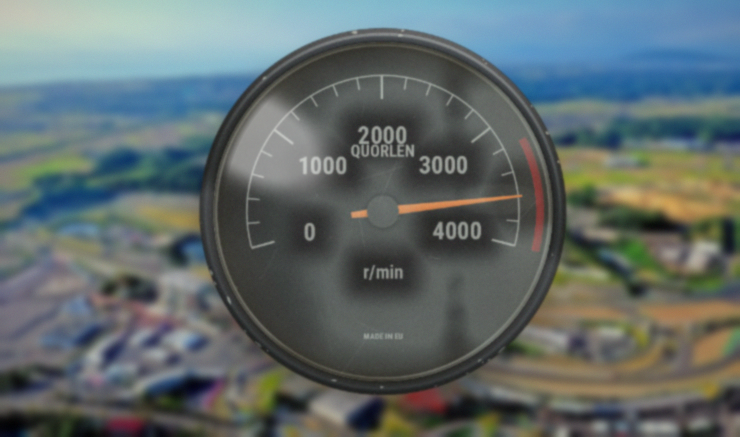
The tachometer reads {"value": 3600, "unit": "rpm"}
